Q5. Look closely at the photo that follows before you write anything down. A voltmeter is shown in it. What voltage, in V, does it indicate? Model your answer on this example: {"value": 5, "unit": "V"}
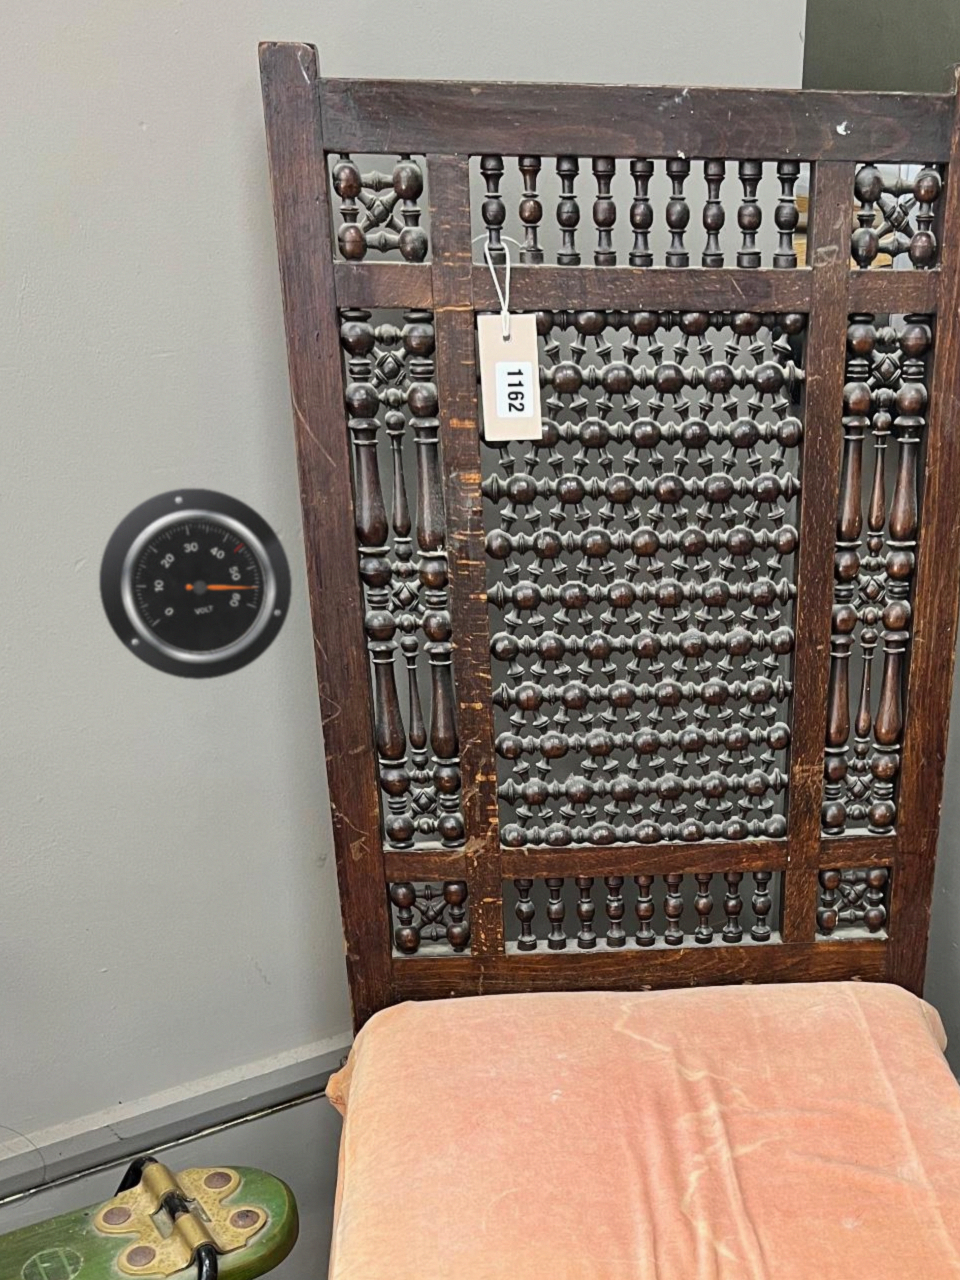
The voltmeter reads {"value": 55, "unit": "V"}
